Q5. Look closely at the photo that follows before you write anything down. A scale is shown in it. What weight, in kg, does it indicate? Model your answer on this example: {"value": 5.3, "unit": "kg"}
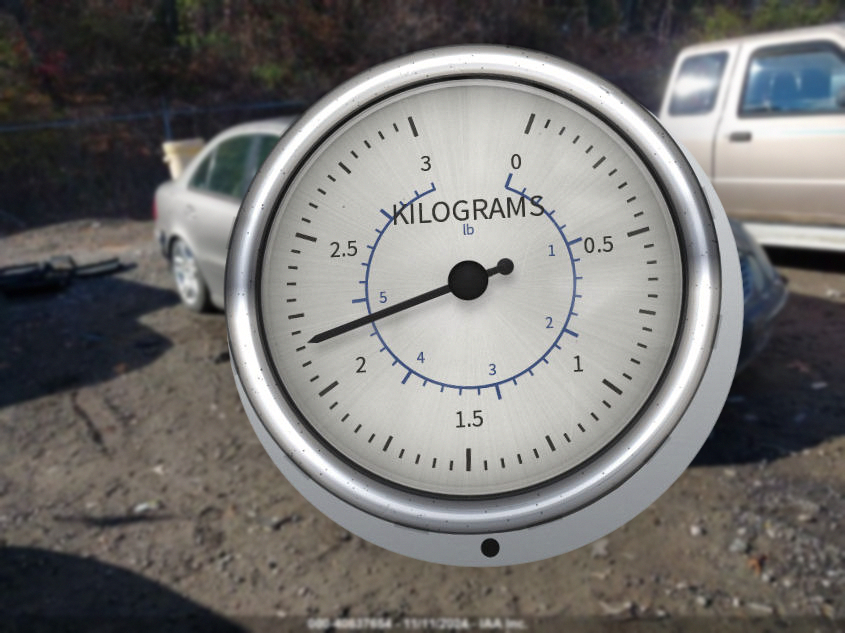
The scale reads {"value": 2.15, "unit": "kg"}
